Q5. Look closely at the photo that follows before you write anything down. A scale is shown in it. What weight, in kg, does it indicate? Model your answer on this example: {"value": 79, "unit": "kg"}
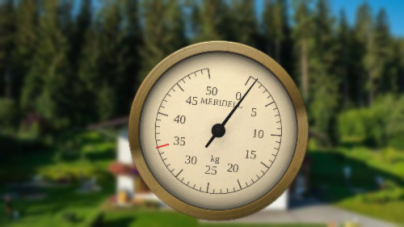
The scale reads {"value": 1, "unit": "kg"}
